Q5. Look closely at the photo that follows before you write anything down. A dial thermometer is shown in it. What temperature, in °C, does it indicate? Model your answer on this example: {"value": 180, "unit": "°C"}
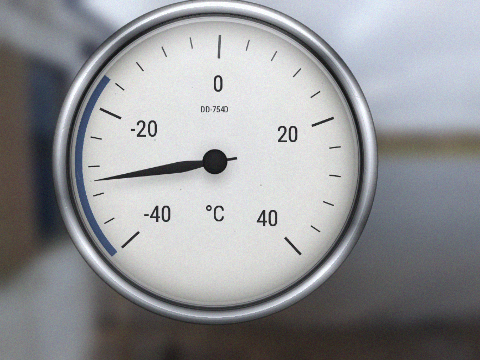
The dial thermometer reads {"value": -30, "unit": "°C"}
